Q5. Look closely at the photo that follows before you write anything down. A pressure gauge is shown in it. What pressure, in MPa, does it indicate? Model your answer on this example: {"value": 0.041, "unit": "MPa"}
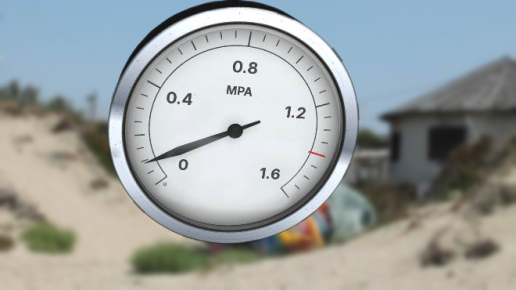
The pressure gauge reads {"value": 0.1, "unit": "MPa"}
